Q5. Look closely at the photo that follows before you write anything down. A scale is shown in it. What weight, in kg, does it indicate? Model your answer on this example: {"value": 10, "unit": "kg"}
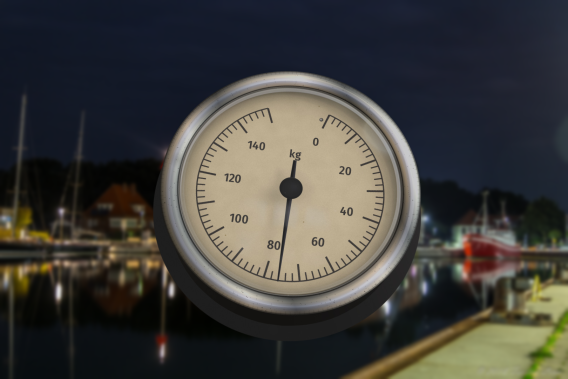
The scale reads {"value": 76, "unit": "kg"}
